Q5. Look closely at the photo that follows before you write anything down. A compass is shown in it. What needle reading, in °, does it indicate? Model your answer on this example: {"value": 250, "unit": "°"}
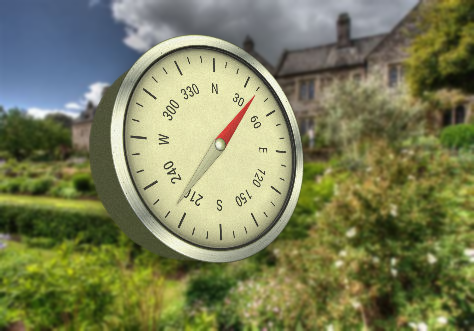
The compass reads {"value": 40, "unit": "°"}
